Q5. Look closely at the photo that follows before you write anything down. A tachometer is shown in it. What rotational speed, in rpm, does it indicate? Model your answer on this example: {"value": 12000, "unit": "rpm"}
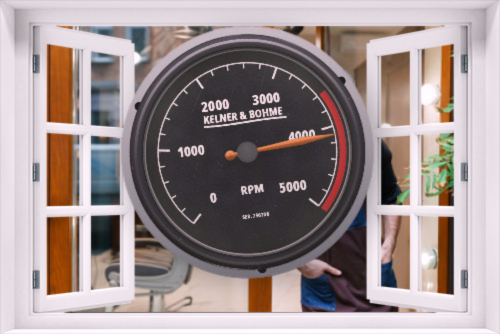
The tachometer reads {"value": 4100, "unit": "rpm"}
